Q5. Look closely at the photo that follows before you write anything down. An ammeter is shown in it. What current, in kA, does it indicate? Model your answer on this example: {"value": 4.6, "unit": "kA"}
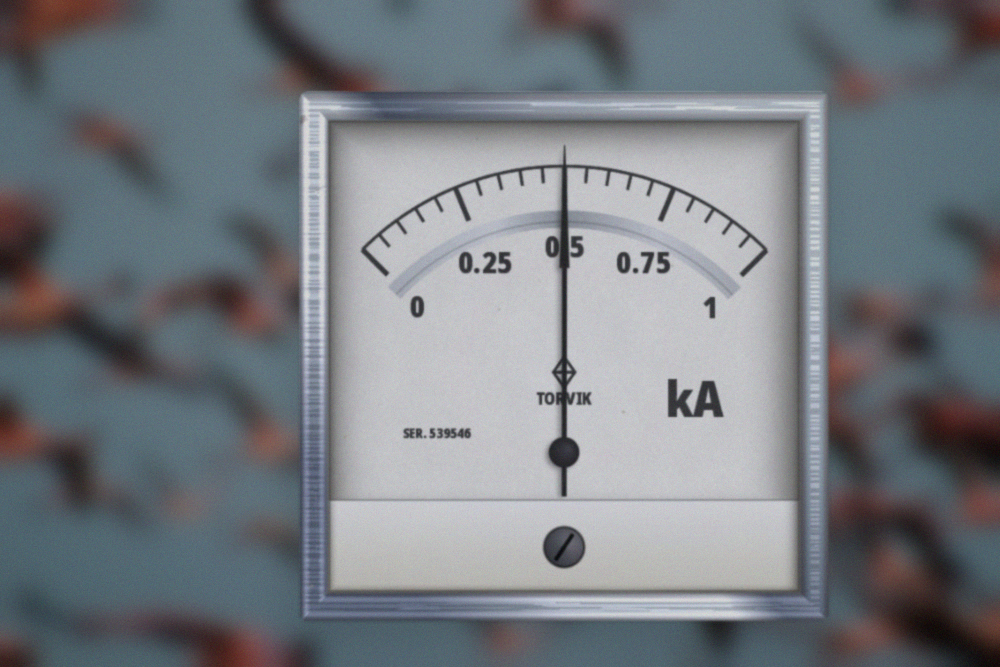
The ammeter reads {"value": 0.5, "unit": "kA"}
